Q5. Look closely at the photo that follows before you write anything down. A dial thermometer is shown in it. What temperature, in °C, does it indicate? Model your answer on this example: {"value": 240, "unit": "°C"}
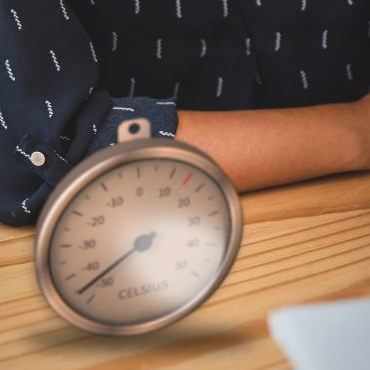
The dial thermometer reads {"value": -45, "unit": "°C"}
